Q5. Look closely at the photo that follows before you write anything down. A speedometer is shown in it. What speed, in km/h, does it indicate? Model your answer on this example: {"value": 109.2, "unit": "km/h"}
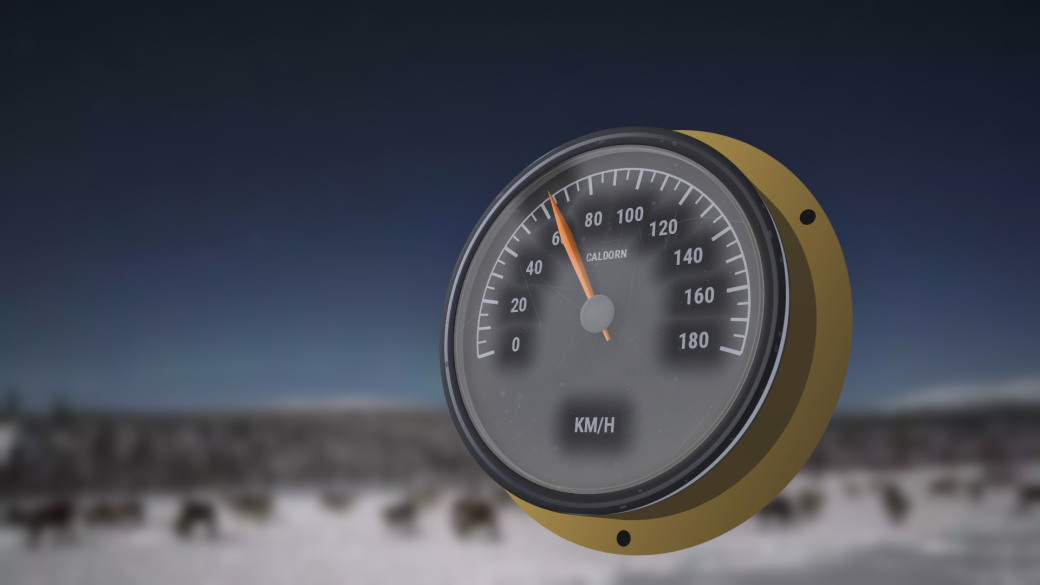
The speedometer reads {"value": 65, "unit": "km/h"}
